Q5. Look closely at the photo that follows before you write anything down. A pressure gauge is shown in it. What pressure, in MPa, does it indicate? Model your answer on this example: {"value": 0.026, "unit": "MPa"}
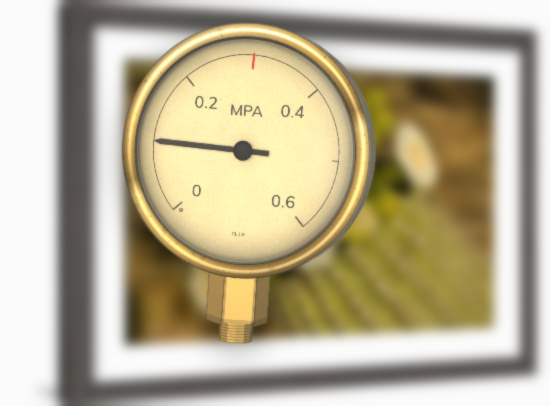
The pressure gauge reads {"value": 0.1, "unit": "MPa"}
